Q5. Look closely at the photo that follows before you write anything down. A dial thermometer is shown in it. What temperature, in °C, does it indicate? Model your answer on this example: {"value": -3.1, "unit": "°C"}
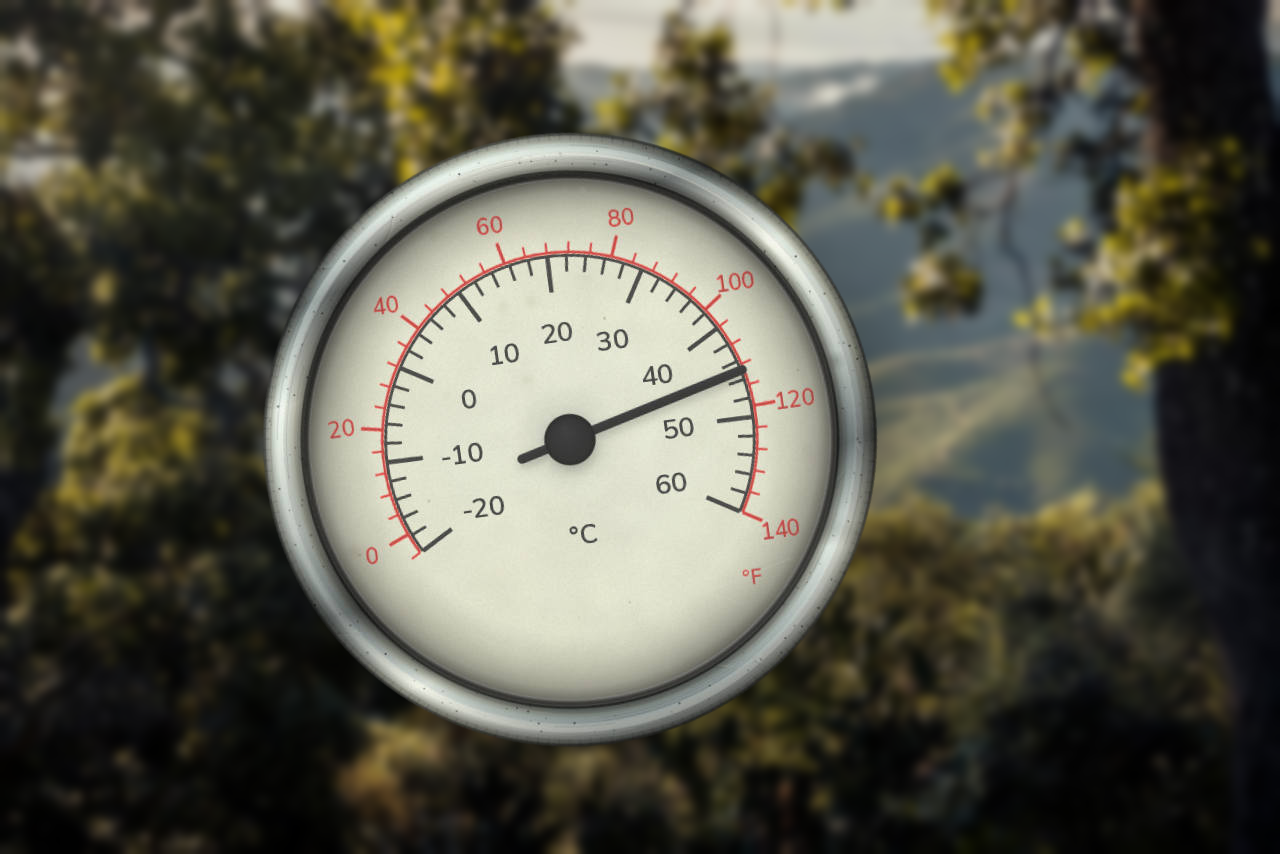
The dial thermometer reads {"value": 45, "unit": "°C"}
